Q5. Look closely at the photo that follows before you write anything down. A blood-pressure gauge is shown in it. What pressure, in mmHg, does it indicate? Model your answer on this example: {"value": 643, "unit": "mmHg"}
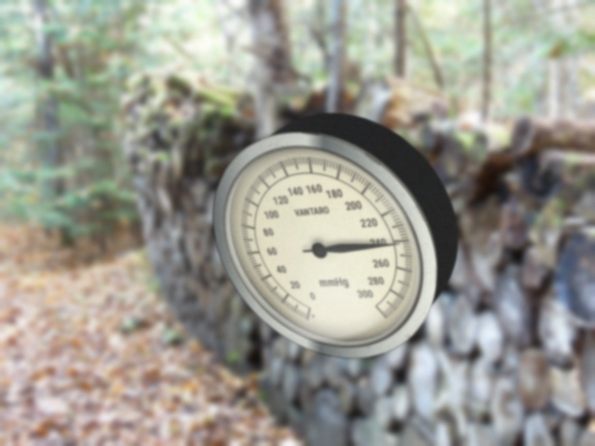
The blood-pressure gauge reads {"value": 240, "unit": "mmHg"}
